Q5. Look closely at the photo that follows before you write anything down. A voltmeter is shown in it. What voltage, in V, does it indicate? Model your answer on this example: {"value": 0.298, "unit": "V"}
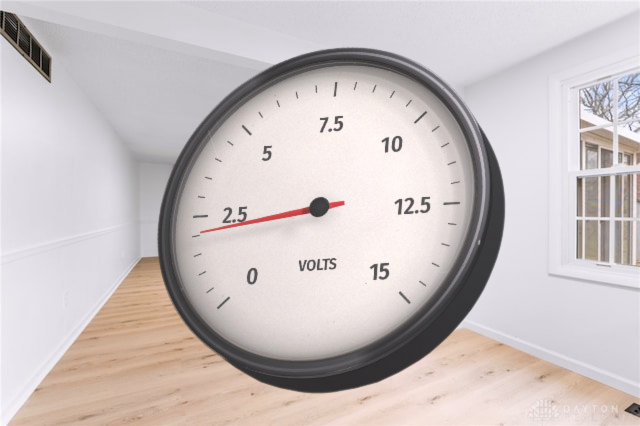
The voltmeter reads {"value": 2, "unit": "V"}
